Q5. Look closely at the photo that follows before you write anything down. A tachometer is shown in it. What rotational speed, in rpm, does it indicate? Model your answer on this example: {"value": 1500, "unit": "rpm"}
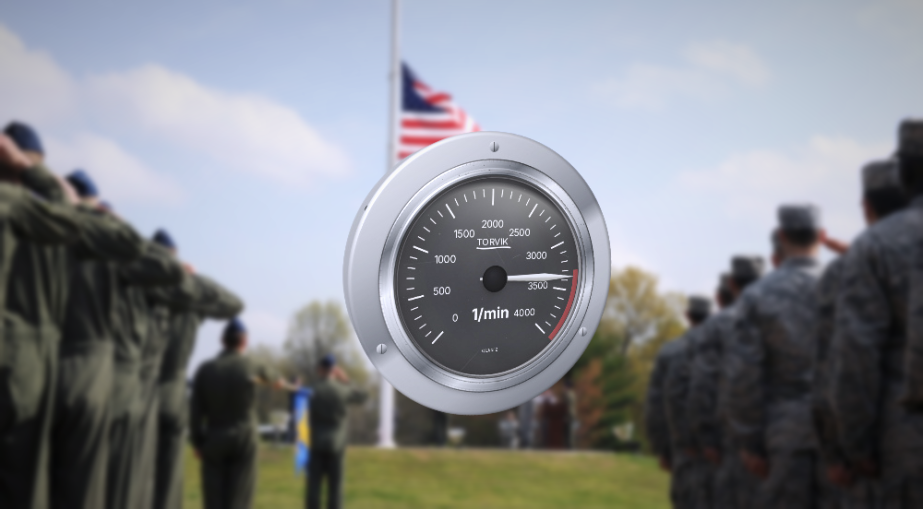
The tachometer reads {"value": 3350, "unit": "rpm"}
